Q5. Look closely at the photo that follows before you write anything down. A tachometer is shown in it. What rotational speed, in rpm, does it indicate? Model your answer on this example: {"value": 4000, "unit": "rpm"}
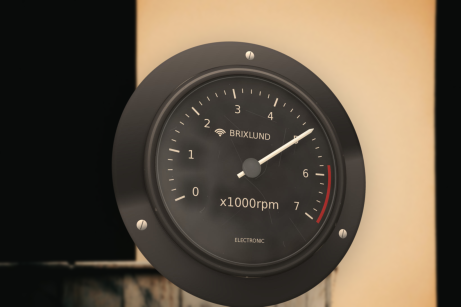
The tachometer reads {"value": 5000, "unit": "rpm"}
